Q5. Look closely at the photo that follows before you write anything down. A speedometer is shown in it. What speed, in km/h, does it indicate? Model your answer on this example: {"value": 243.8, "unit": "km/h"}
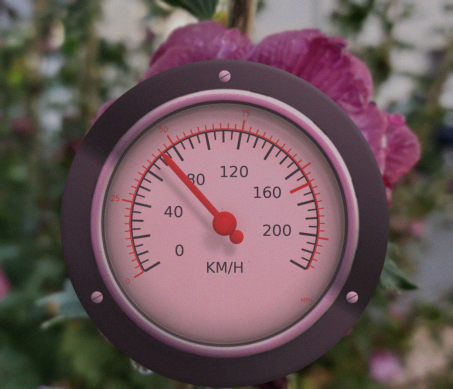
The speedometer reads {"value": 72.5, "unit": "km/h"}
